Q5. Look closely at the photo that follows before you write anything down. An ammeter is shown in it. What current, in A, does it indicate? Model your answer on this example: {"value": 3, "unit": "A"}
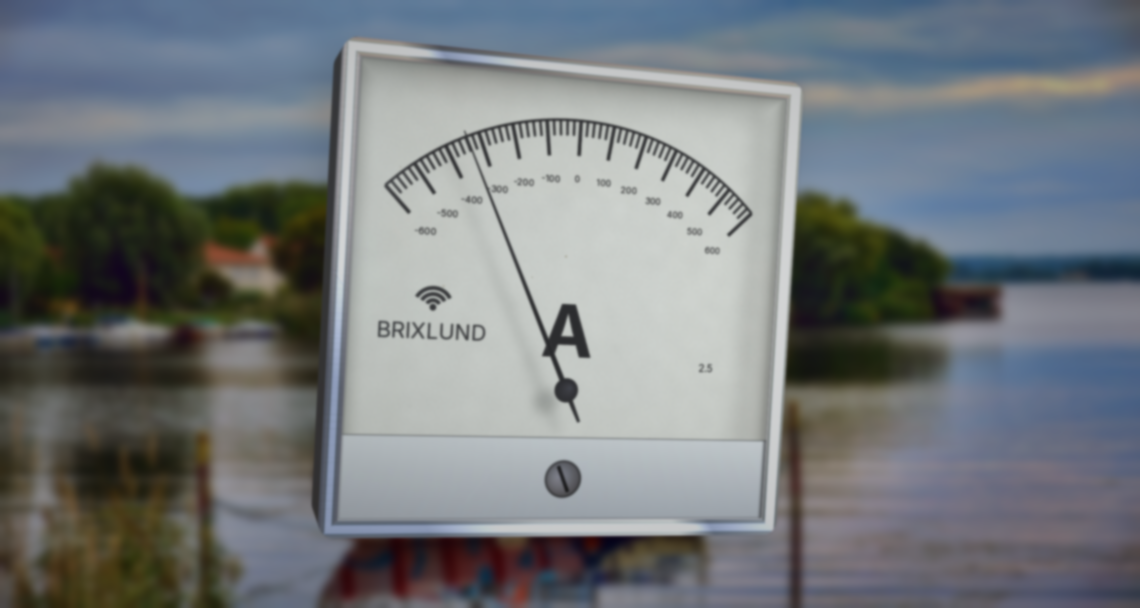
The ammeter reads {"value": -340, "unit": "A"}
